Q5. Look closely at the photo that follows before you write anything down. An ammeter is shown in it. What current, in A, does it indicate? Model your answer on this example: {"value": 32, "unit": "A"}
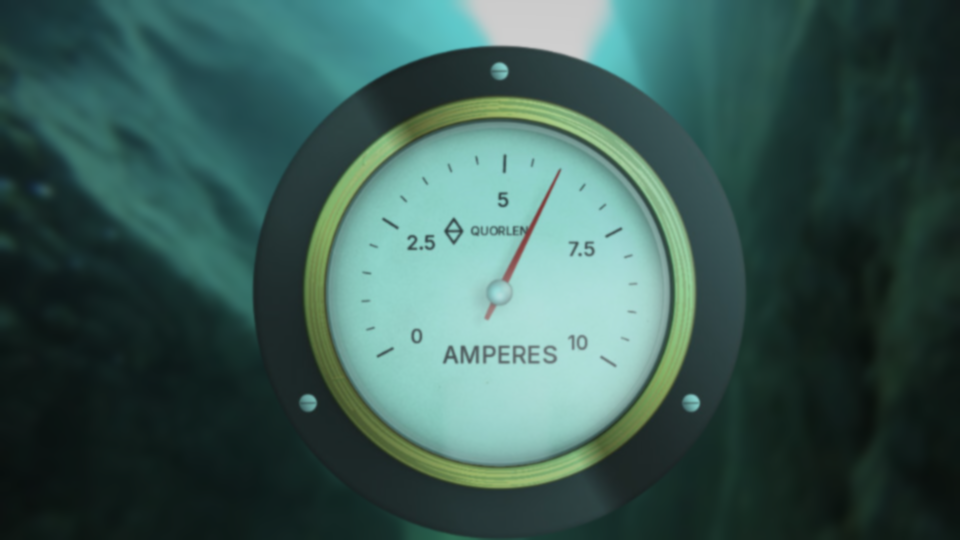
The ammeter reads {"value": 6, "unit": "A"}
